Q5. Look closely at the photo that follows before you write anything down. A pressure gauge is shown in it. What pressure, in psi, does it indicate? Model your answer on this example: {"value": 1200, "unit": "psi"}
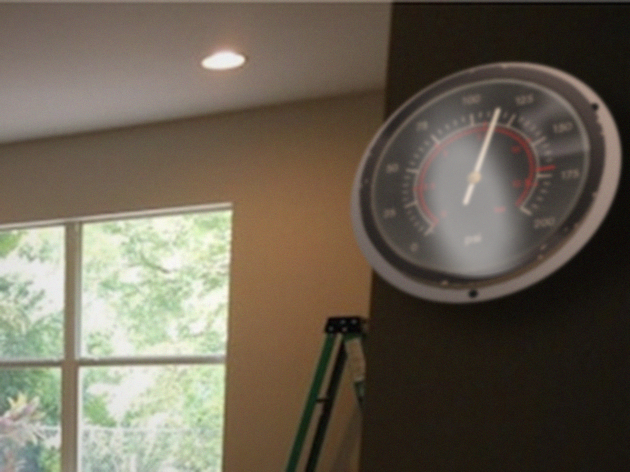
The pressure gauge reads {"value": 115, "unit": "psi"}
